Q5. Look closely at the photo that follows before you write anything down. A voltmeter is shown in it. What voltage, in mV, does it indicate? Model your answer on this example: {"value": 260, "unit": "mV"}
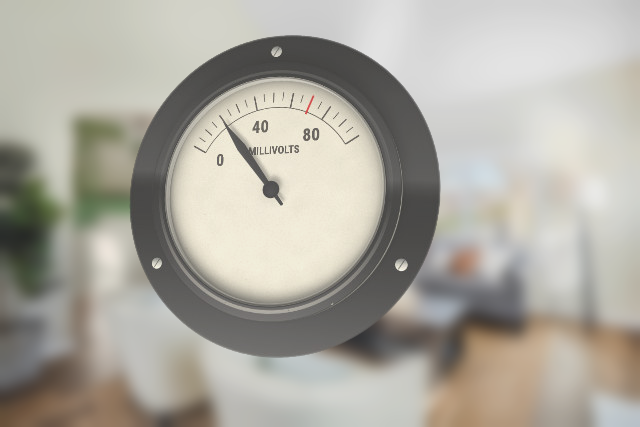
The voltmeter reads {"value": 20, "unit": "mV"}
